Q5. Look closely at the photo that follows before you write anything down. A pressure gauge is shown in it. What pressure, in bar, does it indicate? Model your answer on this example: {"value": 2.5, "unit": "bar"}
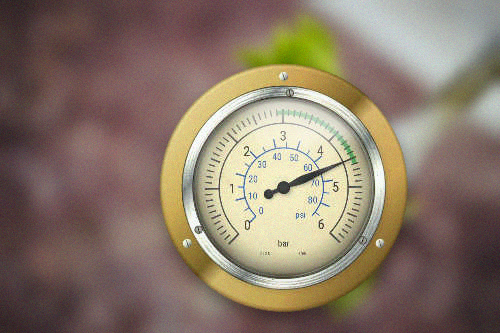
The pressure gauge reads {"value": 4.5, "unit": "bar"}
